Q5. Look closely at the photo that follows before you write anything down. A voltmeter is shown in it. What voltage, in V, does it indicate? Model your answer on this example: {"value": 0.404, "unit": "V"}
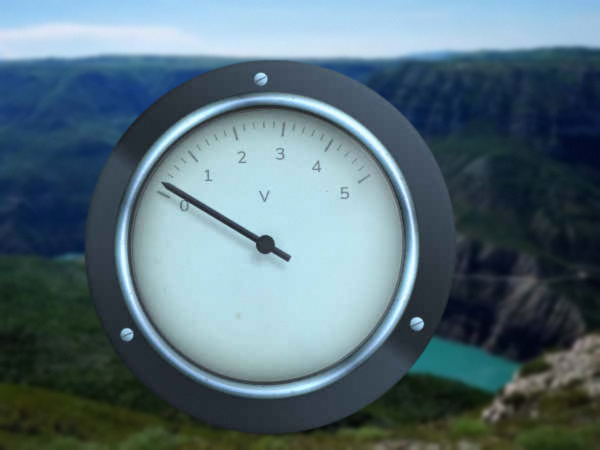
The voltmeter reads {"value": 0.2, "unit": "V"}
